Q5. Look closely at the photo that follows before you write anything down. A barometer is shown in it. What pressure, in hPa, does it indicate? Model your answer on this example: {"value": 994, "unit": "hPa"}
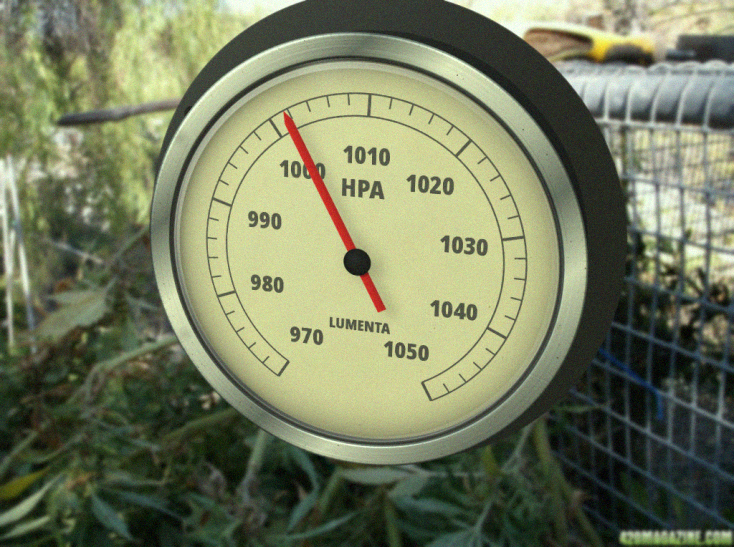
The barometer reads {"value": 1002, "unit": "hPa"}
